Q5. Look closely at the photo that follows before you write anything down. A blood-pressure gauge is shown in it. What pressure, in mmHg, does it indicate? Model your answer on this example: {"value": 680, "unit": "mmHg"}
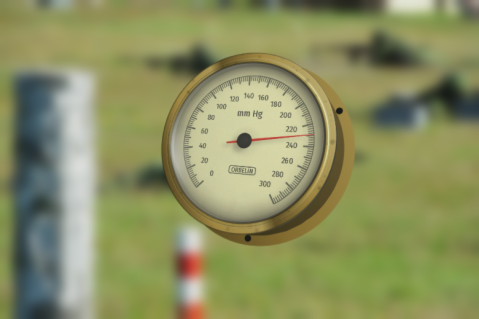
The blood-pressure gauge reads {"value": 230, "unit": "mmHg"}
